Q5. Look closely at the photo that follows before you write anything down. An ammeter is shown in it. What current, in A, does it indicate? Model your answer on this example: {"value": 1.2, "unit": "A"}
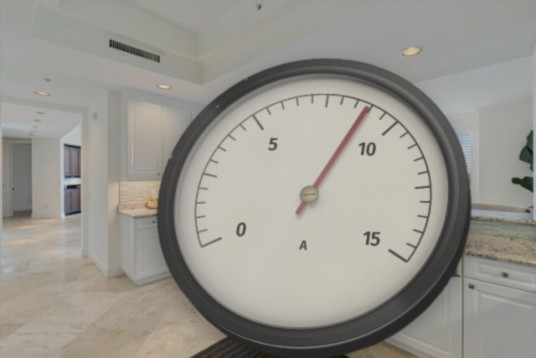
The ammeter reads {"value": 9, "unit": "A"}
